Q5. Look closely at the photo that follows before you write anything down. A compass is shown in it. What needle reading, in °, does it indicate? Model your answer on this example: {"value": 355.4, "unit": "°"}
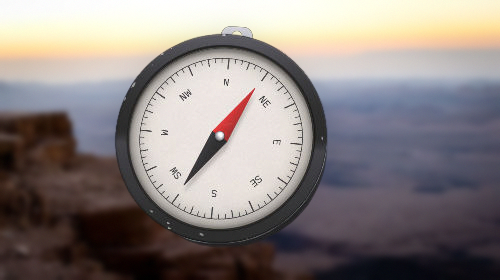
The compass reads {"value": 30, "unit": "°"}
